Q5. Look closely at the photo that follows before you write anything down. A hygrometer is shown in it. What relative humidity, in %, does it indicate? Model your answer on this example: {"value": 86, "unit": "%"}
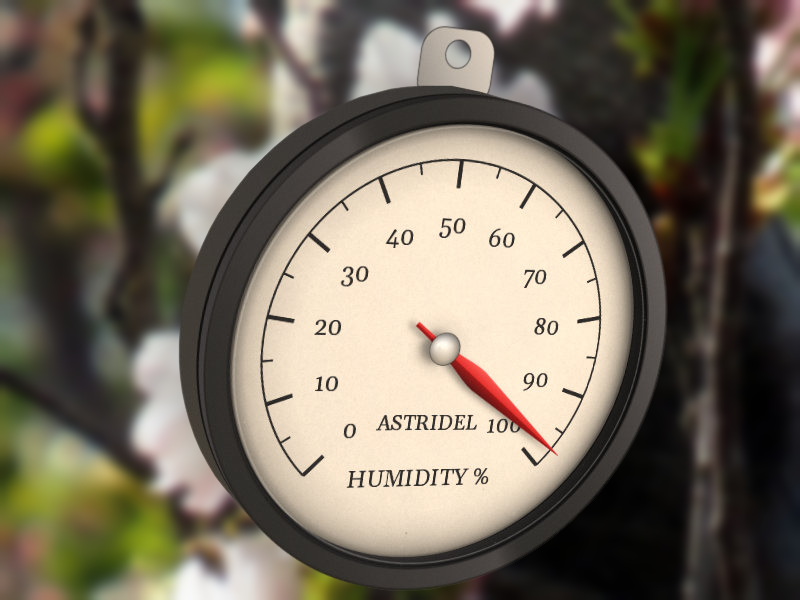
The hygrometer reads {"value": 97.5, "unit": "%"}
